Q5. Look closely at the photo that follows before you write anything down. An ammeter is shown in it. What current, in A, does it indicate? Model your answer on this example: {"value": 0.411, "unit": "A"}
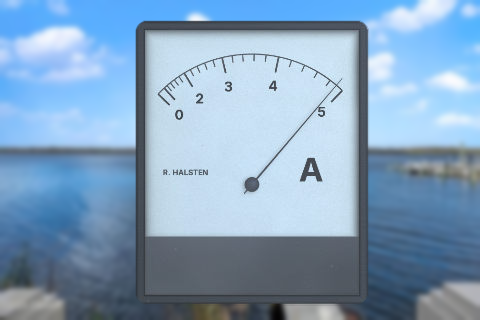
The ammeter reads {"value": 4.9, "unit": "A"}
